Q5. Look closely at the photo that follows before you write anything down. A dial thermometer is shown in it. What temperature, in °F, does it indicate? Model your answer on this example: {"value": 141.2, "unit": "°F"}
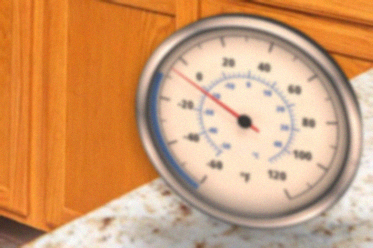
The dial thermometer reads {"value": -5, "unit": "°F"}
